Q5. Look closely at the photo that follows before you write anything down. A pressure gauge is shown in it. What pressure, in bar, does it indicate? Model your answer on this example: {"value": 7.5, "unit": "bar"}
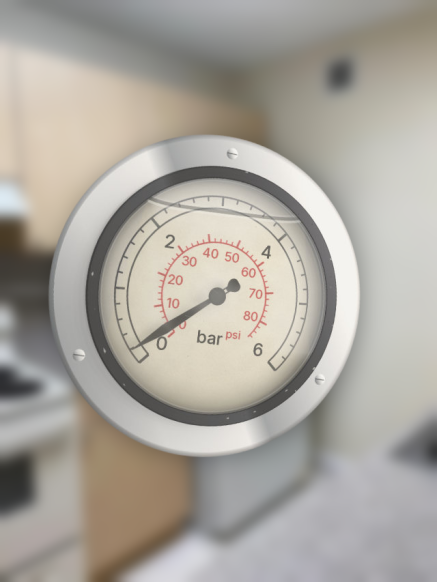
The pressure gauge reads {"value": 0.2, "unit": "bar"}
